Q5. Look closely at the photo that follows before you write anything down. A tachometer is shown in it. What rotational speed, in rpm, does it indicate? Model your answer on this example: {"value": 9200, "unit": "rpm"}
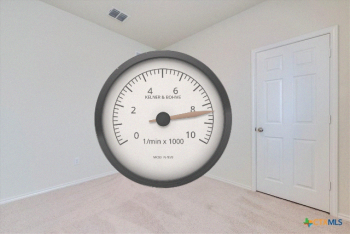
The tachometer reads {"value": 8400, "unit": "rpm"}
